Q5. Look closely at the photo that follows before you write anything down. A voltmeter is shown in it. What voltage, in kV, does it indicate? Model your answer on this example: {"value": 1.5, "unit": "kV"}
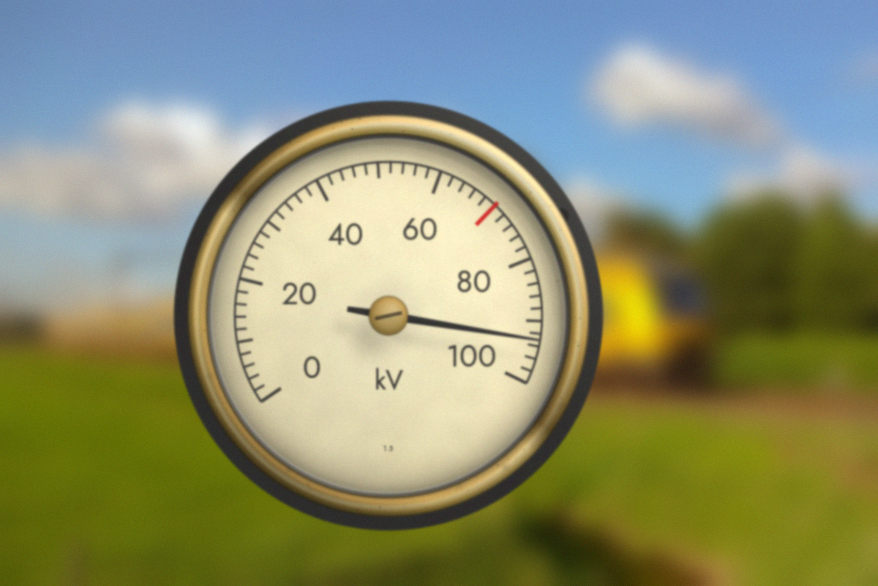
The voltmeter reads {"value": 93, "unit": "kV"}
